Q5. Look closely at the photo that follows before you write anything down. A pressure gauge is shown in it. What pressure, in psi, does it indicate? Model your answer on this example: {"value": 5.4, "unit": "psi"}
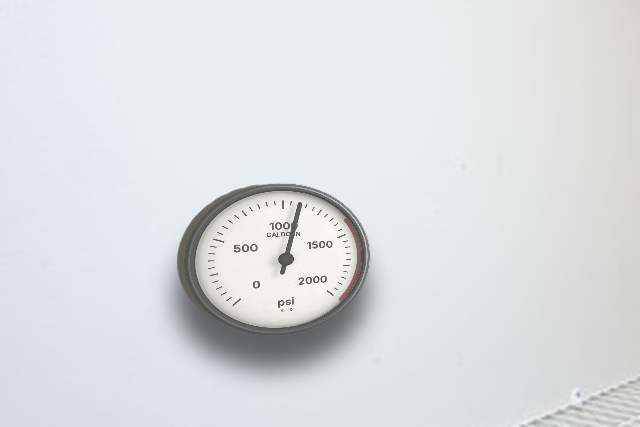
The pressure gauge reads {"value": 1100, "unit": "psi"}
